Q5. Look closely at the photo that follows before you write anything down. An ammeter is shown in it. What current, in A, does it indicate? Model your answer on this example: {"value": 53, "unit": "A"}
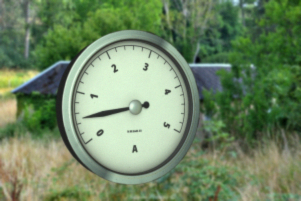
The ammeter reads {"value": 0.5, "unit": "A"}
